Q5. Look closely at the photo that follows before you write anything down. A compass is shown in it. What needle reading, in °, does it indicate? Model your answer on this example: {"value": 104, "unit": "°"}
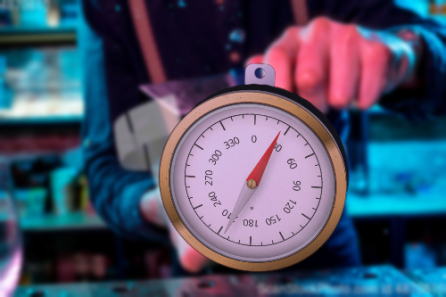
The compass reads {"value": 25, "unit": "°"}
